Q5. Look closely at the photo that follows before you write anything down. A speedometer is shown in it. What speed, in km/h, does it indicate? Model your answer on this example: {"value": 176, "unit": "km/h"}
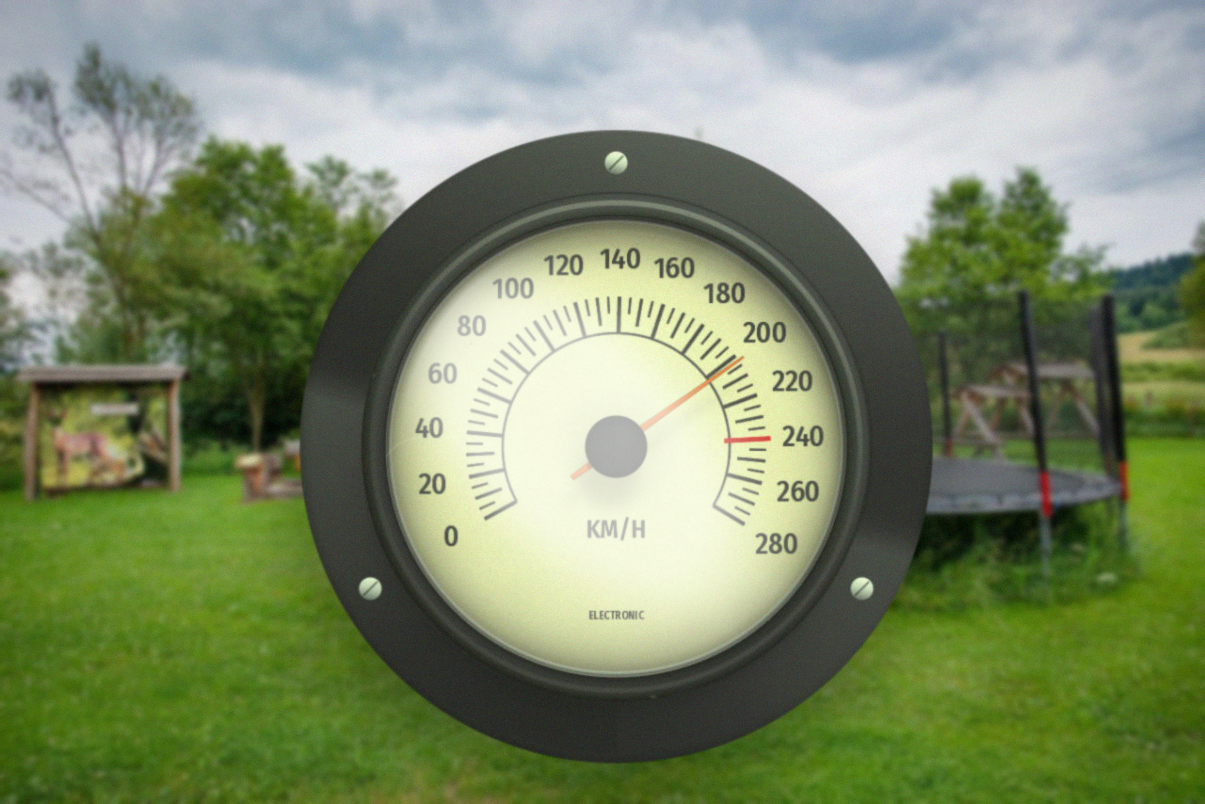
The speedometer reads {"value": 202.5, "unit": "km/h"}
